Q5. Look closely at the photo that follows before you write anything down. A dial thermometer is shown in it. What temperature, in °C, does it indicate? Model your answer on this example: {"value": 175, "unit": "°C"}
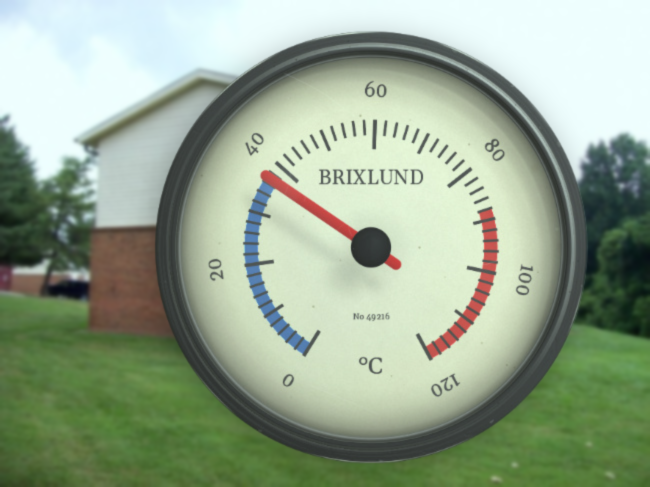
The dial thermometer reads {"value": 37, "unit": "°C"}
